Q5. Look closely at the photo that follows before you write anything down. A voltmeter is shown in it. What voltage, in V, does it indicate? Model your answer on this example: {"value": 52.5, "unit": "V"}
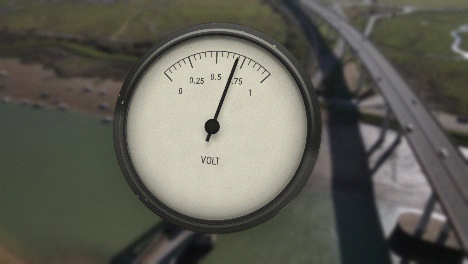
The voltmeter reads {"value": 0.7, "unit": "V"}
